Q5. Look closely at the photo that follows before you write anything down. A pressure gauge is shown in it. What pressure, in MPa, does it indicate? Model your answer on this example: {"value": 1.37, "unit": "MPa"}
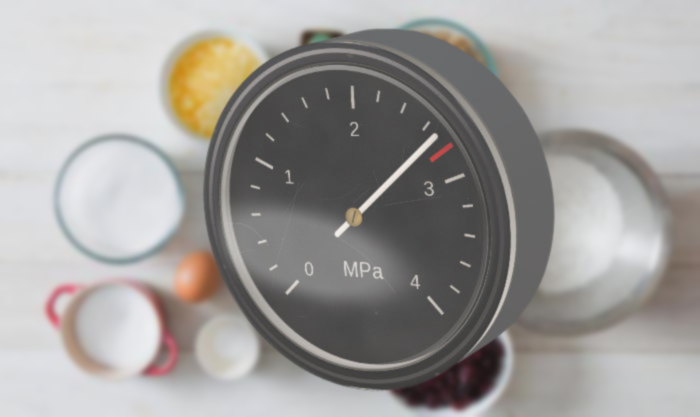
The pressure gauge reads {"value": 2.7, "unit": "MPa"}
